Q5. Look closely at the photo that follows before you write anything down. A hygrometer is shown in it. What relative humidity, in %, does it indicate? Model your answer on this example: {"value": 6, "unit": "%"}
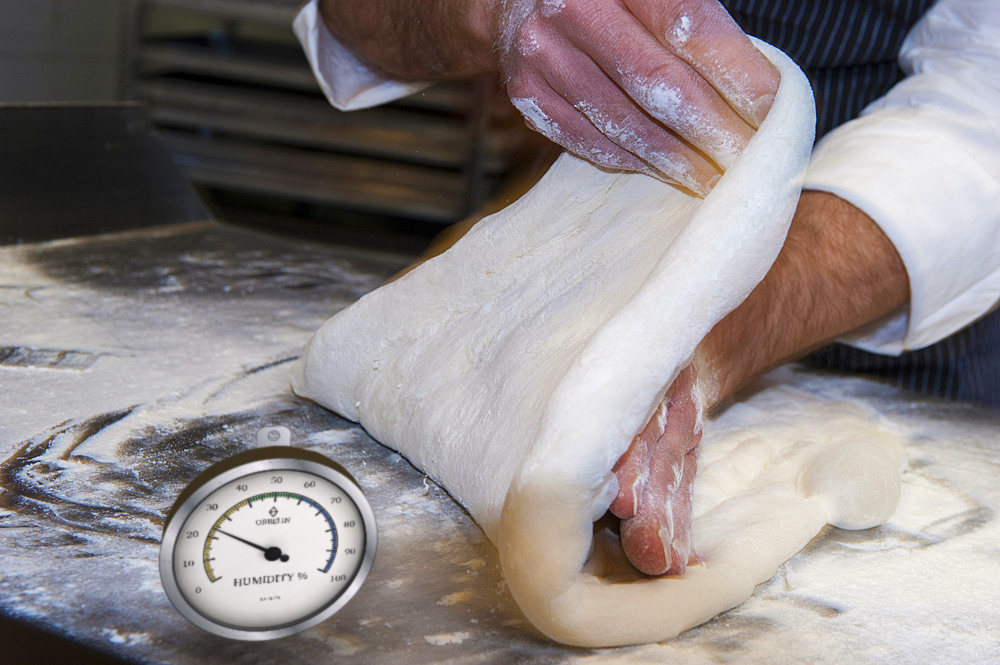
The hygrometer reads {"value": 25, "unit": "%"}
